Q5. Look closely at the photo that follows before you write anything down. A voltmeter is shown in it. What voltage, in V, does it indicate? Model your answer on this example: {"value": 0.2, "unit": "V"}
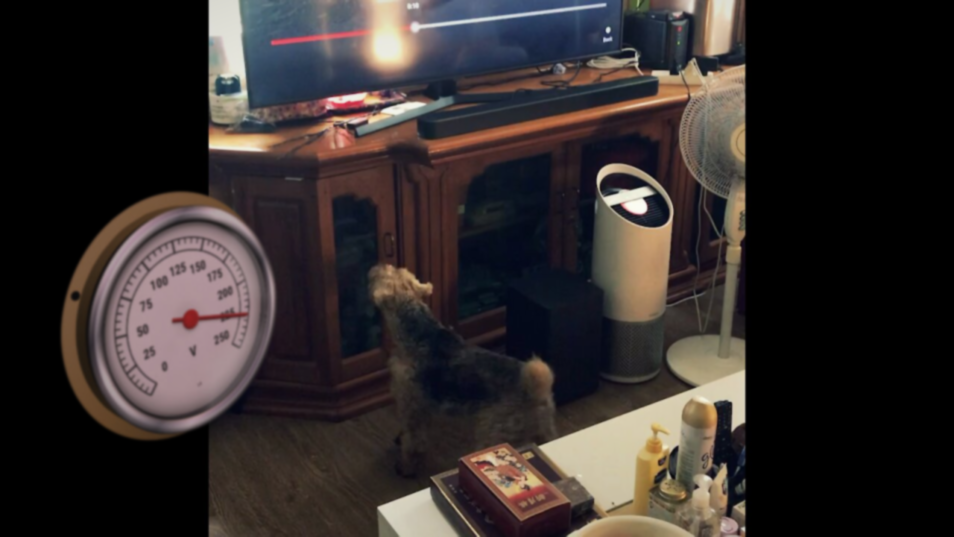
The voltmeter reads {"value": 225, "unit": "V"}
